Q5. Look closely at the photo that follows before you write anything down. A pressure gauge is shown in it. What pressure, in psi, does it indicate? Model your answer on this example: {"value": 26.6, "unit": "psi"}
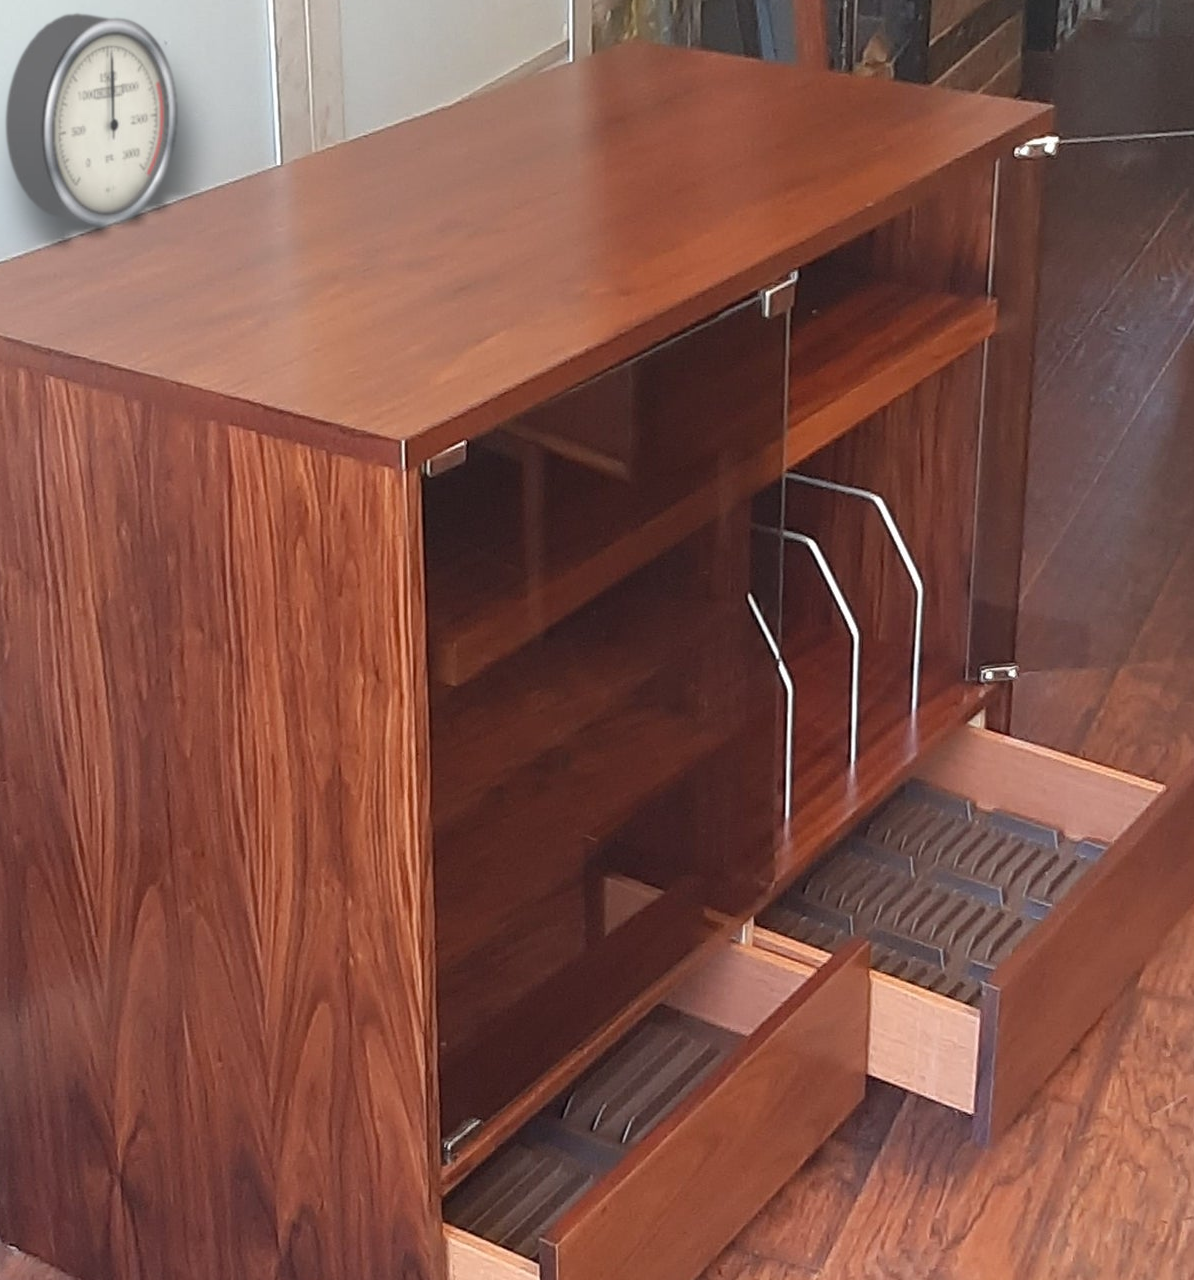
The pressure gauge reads {"value": 1500, "unit": "psi"}
